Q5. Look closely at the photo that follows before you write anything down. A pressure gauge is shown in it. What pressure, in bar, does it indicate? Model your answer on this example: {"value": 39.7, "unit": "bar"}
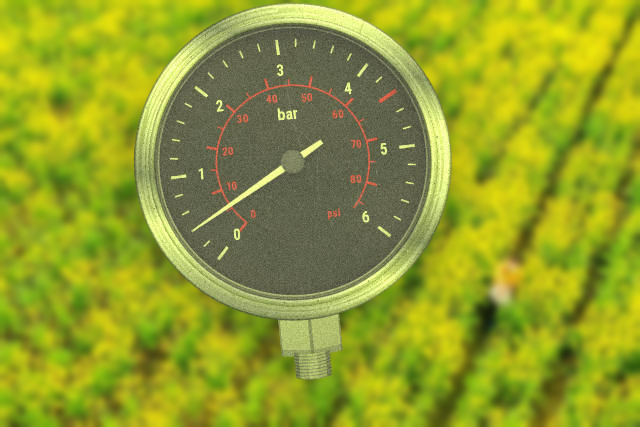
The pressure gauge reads {"value": 0.4, "unit": "bar"}
